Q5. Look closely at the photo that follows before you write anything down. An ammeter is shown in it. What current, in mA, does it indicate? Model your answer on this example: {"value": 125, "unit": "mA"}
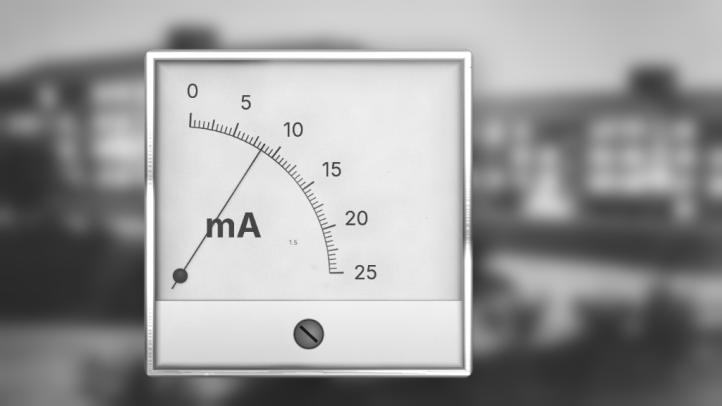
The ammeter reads {"value": 8.5, "unit": "mA"}
